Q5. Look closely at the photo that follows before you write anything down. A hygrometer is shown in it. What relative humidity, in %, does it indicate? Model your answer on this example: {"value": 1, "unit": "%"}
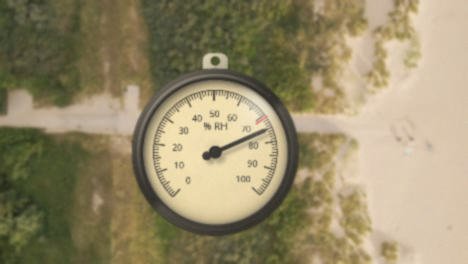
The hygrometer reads {"value": 75, "unit": "%"}
